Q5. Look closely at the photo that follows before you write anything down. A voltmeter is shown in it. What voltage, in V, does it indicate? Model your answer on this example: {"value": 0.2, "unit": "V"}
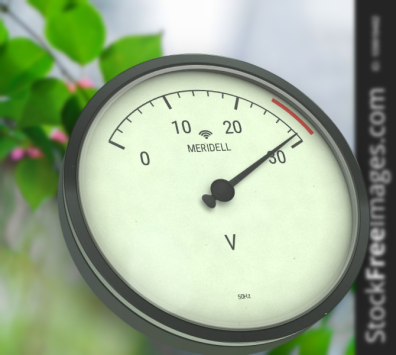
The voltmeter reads {"value": 29, "unit": "V"}
